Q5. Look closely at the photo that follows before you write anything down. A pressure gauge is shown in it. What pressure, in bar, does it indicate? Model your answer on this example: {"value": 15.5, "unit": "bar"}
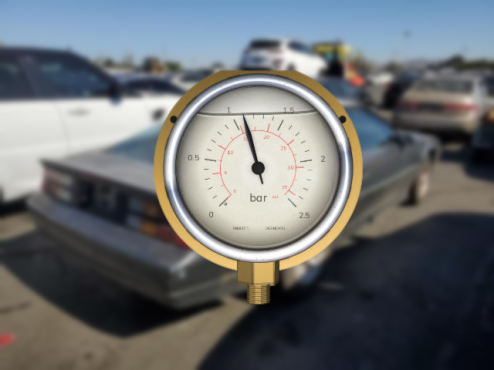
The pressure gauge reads {"value": 1.1, "unit": "bar"}
